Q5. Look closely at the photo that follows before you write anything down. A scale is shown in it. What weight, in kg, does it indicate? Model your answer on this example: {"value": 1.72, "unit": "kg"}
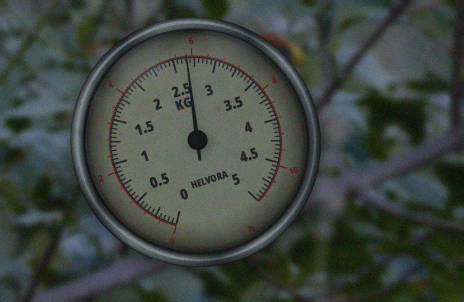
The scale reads {"value": 2.65, "unit": "kg"}
